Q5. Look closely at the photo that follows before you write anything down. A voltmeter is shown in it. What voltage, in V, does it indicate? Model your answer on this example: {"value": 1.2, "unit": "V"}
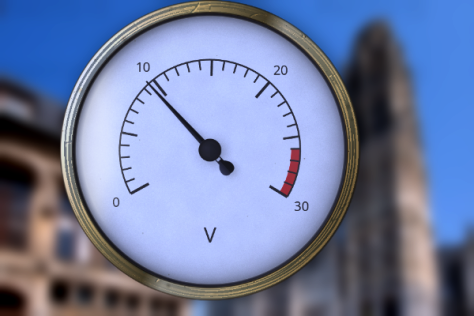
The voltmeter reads {"value": 9.5, "unit": "V"}
